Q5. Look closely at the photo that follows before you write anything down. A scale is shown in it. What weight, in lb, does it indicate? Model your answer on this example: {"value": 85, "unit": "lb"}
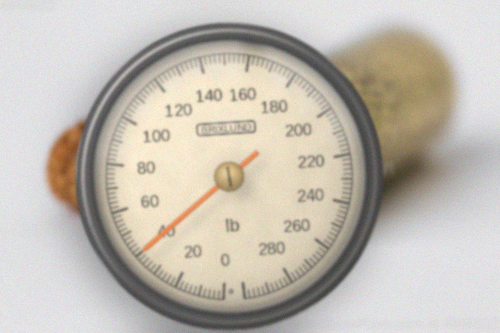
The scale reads {"value": 40, "unit": "lb"}
